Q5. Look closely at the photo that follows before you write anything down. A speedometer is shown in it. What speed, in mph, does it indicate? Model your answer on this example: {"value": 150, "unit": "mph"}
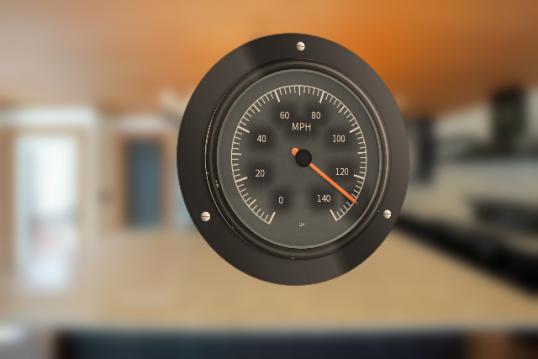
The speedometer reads {"value": 130, "unit": "mph"}
